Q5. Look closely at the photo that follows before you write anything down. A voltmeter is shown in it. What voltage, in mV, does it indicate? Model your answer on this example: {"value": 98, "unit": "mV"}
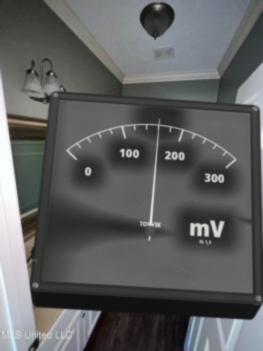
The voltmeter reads {"value": 160, "unit": "mV"}
